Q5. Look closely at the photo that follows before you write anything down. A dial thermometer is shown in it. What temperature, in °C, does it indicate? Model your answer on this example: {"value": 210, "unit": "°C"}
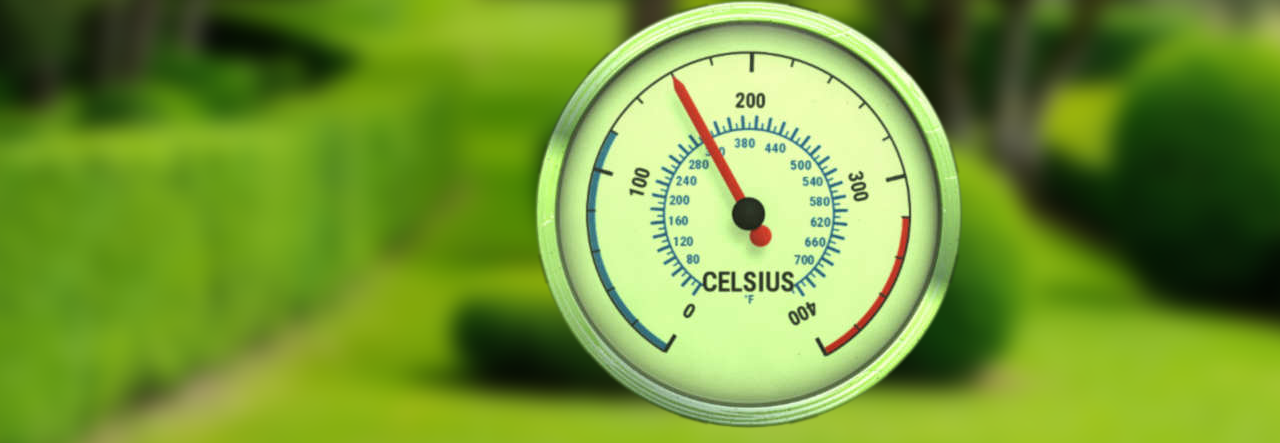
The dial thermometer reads {"value": 160, "unit": "°C"}
